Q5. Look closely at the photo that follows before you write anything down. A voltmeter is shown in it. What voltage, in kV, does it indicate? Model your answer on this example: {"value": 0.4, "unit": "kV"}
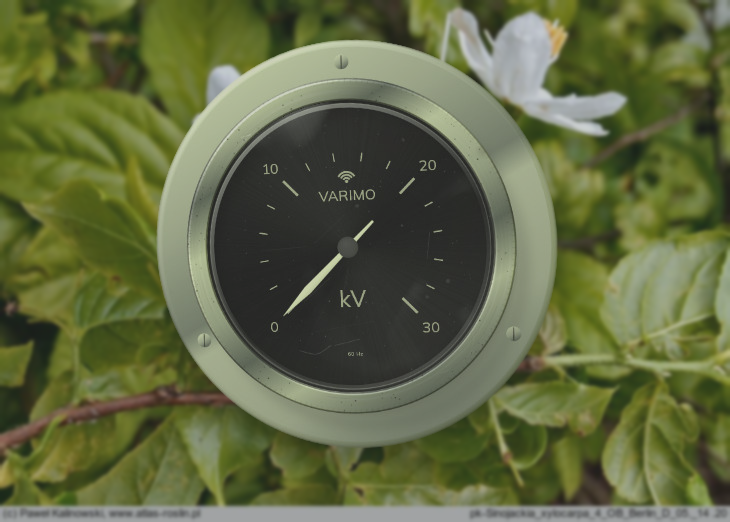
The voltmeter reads {"value": 0, "unit": "kV"}
